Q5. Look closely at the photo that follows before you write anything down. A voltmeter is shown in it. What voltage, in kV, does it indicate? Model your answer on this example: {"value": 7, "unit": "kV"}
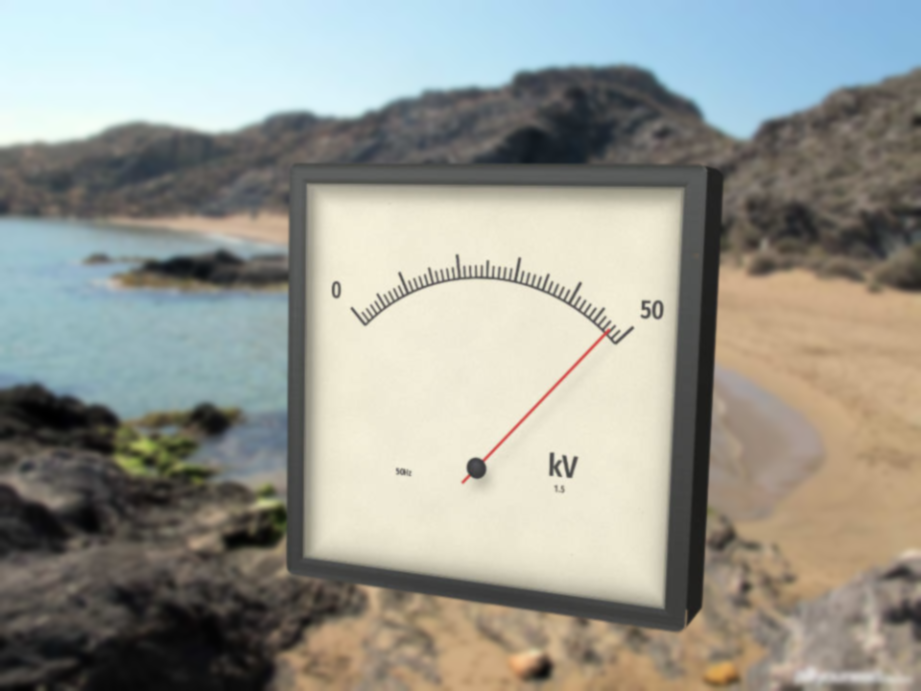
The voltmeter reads {"value": 48, "unit": "kV"}
